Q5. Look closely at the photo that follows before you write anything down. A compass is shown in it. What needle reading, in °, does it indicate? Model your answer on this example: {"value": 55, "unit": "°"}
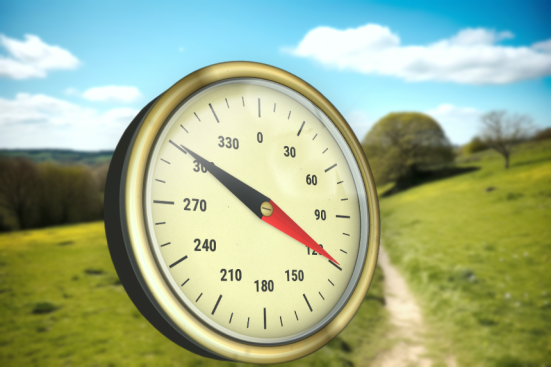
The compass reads {"value": 120, "unit": "°"}
